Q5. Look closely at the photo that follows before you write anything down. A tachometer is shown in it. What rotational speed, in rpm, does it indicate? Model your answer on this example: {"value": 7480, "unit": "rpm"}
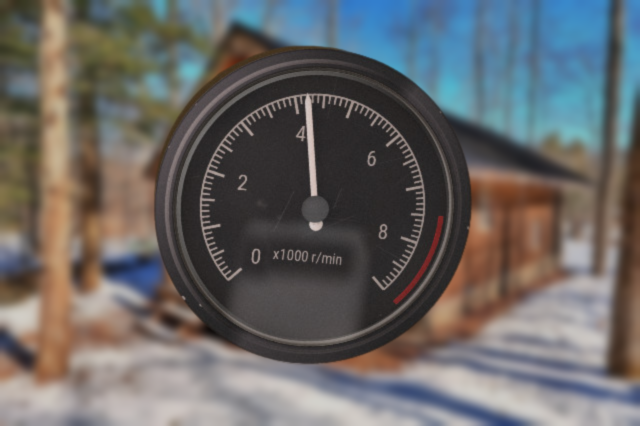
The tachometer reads {"value": 4200, "unit": "rpm"}
